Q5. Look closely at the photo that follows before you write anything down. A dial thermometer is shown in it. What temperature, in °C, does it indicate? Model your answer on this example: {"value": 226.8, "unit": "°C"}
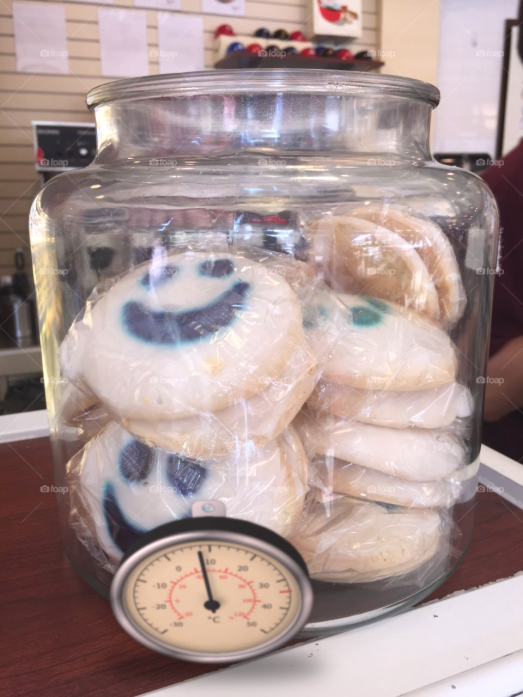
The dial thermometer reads {"value": 8, "unit": "°C"}
